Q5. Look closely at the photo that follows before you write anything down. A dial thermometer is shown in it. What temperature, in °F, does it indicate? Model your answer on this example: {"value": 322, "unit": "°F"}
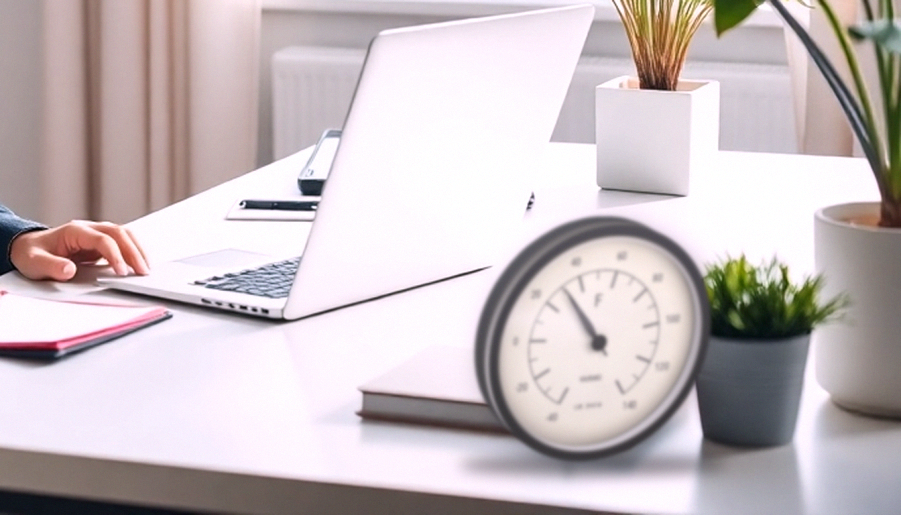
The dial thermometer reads {"value": 30, "unit": "°F"}
